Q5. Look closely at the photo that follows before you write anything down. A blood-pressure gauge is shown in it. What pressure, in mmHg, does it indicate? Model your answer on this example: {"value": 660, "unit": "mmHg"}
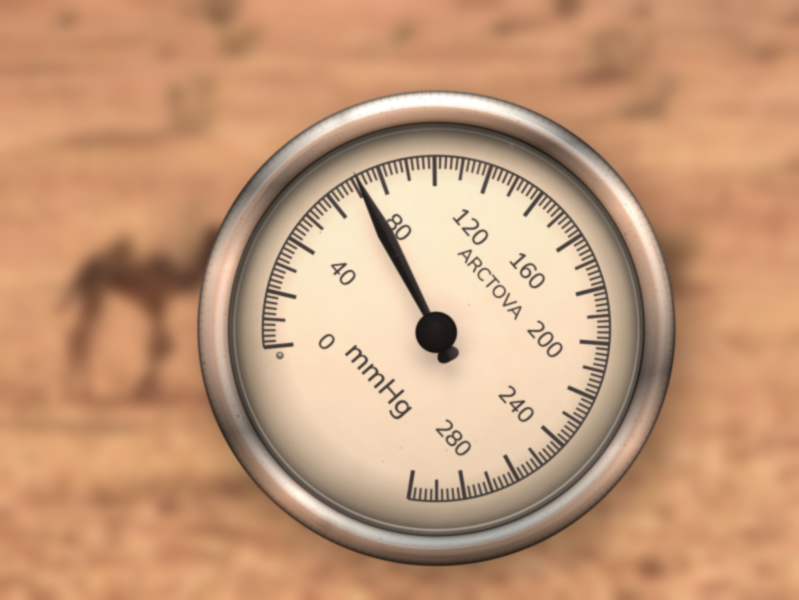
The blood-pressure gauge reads {"value": 72, "unit": "mmHg"}
